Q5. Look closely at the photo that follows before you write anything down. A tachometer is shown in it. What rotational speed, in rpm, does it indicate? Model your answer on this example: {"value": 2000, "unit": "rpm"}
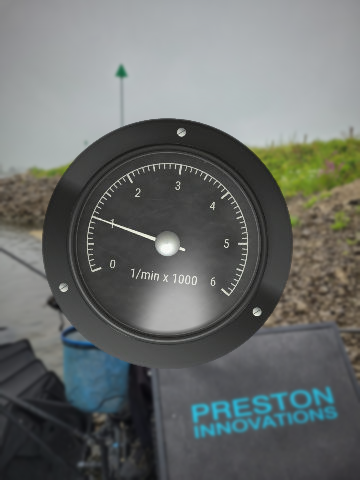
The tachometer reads {"value": 1000, "unit": "rpm"}
